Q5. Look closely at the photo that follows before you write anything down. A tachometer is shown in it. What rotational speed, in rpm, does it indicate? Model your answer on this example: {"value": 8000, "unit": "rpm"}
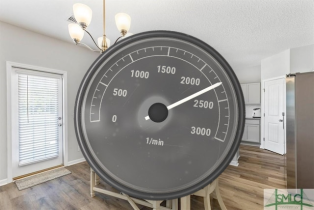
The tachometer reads {"value": 2300, "unit": "rpm"}
